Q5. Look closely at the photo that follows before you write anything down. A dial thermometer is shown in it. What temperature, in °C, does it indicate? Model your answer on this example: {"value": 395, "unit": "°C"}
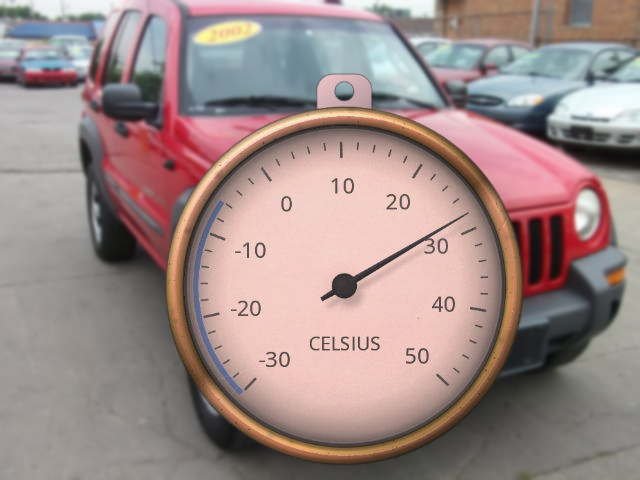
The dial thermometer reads {"value": 28, "unit": "°C"}
